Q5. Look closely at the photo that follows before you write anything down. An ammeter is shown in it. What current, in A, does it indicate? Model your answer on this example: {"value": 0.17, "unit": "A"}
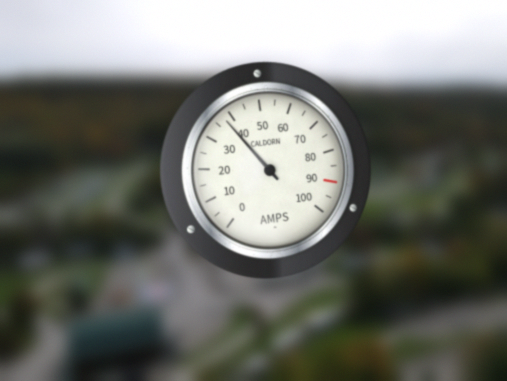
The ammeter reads {"value": 37.5, "unit": "A"}
